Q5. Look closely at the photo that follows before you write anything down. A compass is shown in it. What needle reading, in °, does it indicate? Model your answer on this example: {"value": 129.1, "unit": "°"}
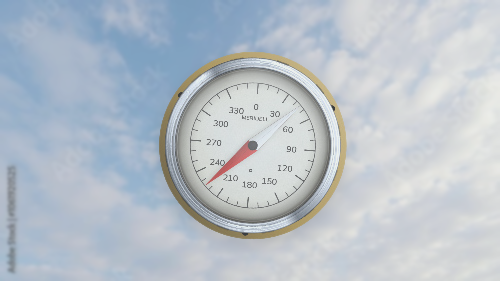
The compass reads {"value": 225, "unit": "°"}
